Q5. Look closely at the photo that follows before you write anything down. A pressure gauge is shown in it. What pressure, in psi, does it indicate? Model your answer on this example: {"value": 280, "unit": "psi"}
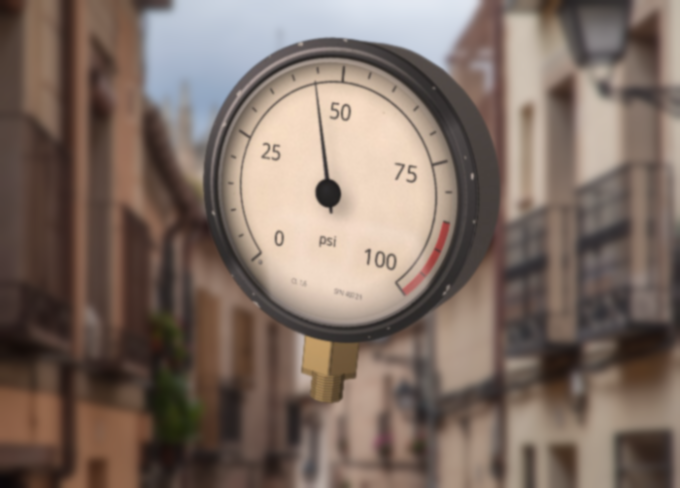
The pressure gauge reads {"value": 45, "unit": "psi"}
